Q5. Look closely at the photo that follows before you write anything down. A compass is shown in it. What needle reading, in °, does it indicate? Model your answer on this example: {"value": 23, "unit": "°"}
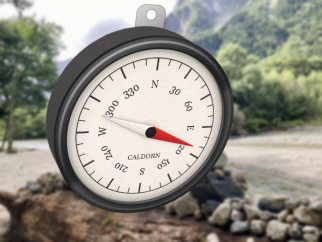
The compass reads {"value": 110, "unit": "°"}
